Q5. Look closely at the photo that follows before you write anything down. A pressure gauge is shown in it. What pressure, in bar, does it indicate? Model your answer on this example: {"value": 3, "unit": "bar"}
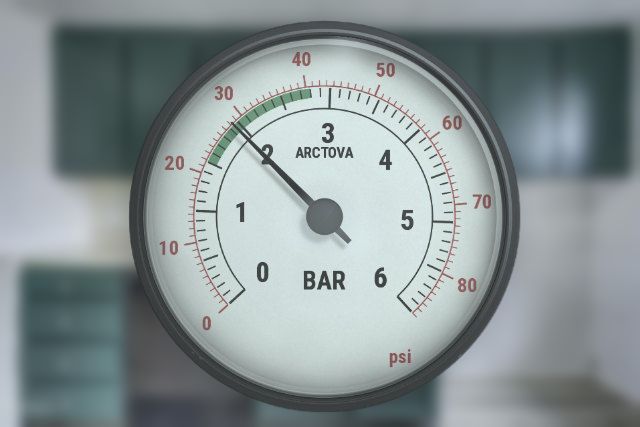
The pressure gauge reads {"value": 1.95, "unit": "bar"}
